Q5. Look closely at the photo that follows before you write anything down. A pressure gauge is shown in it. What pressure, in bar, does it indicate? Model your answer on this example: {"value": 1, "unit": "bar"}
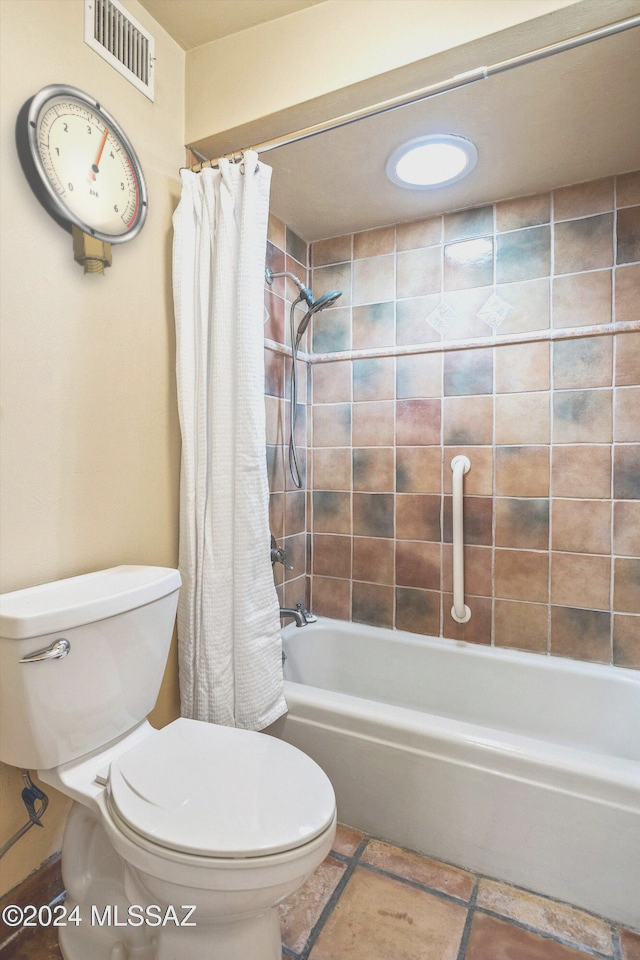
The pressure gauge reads {"value": 3.5, "unit": "bar"}
